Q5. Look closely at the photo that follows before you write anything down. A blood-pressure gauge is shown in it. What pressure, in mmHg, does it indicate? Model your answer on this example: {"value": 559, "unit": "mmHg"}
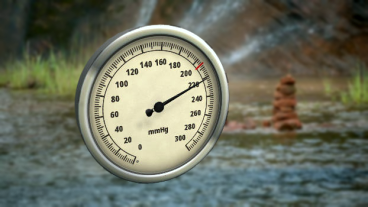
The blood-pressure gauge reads {"value": 220, "unit": "mmHg"}
